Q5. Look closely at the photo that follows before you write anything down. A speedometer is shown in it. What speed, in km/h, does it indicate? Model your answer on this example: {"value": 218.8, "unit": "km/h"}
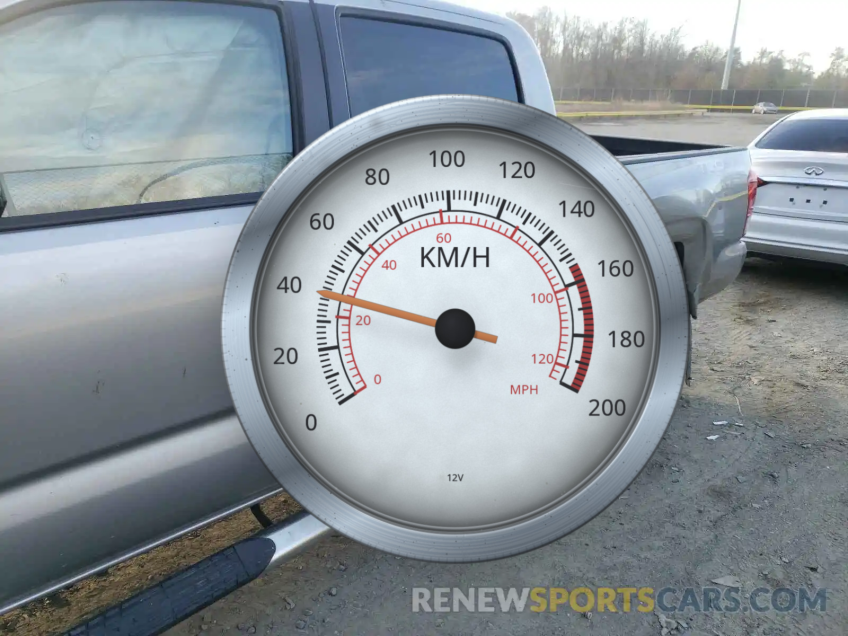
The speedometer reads {"value": 40, "unit": "km/h"}
